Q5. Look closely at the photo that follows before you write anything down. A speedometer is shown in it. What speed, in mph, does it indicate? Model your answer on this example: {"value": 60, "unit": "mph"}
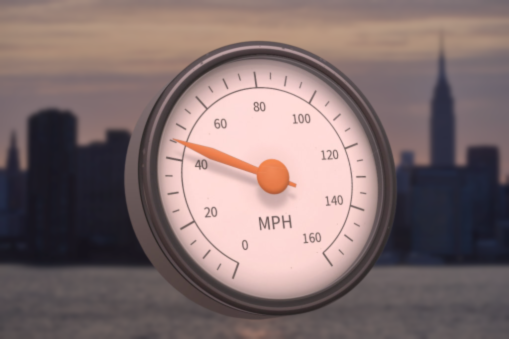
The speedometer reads {"value": 45, "unit": "mph"}
